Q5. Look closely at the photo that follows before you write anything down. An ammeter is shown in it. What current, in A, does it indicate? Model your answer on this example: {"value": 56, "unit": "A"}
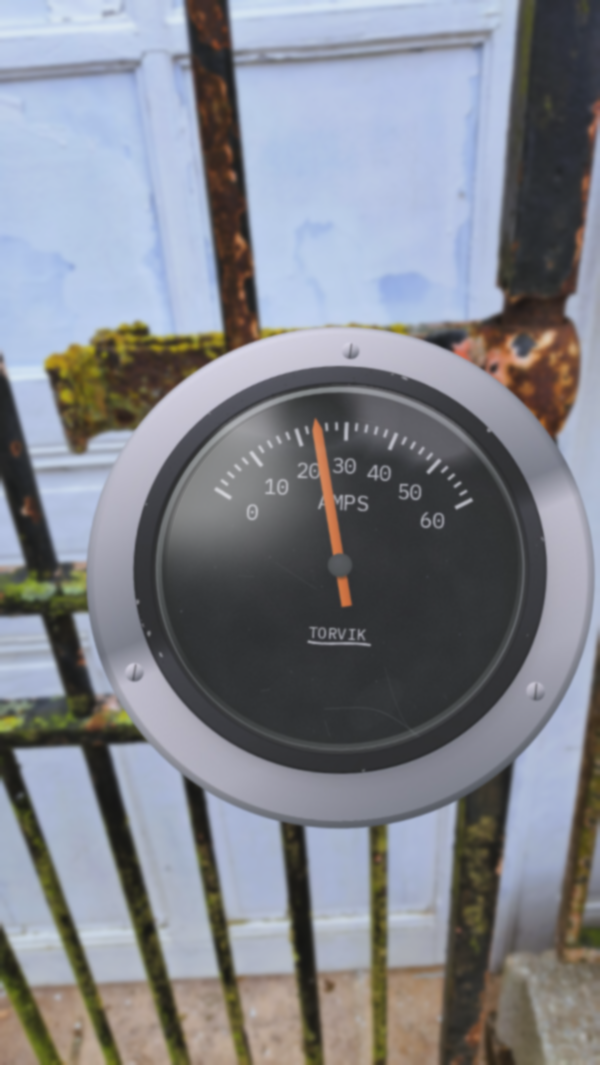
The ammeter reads {"value": 24, "unit": "A"}
